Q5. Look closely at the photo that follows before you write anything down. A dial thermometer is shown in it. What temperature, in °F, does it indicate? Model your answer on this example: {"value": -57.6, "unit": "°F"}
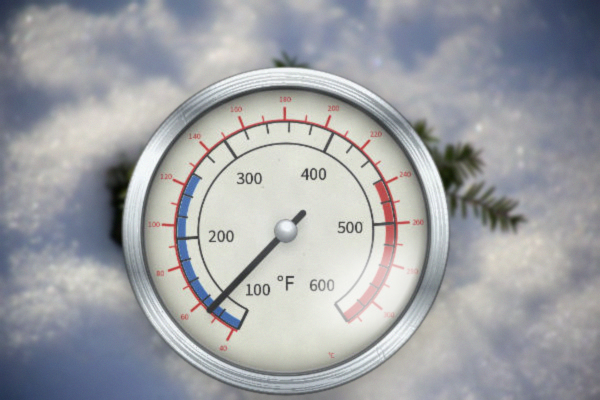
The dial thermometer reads {"value": 130, "unit": "°F"}
